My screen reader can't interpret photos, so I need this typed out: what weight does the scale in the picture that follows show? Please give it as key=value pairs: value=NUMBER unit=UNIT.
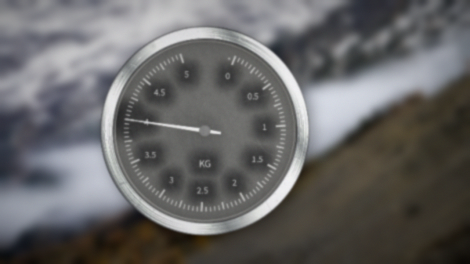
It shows value=4 unit=kg
